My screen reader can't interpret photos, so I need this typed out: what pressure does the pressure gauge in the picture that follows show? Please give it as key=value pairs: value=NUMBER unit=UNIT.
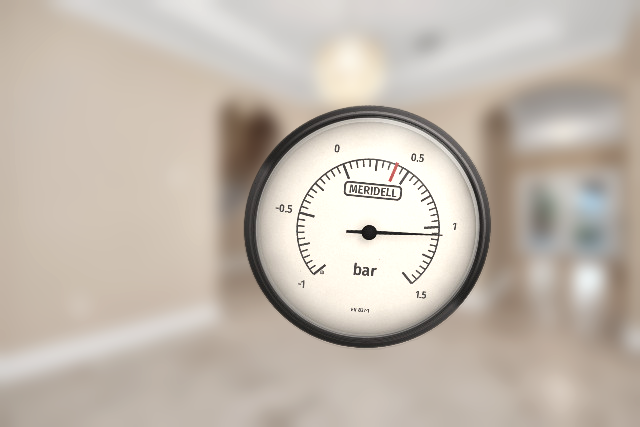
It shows value=1.05 unit=bar
